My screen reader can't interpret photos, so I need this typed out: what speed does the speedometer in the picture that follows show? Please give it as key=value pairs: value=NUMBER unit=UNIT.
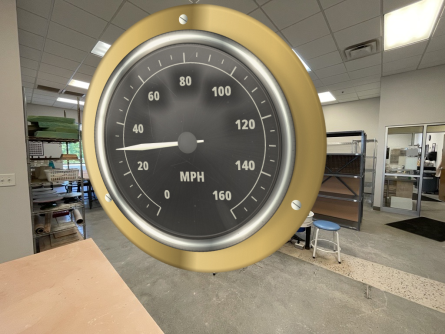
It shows value=30 unit=mph
